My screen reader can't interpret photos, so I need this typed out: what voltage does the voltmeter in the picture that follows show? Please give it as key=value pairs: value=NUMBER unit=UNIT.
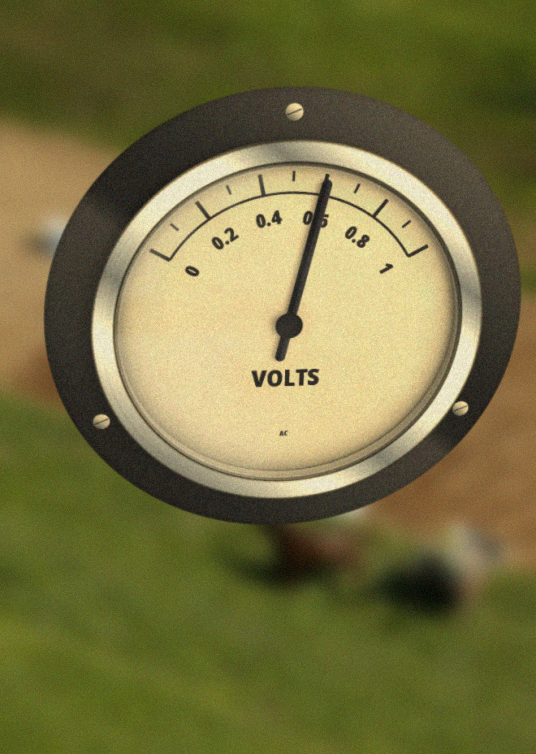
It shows value=0.6 unit=V
